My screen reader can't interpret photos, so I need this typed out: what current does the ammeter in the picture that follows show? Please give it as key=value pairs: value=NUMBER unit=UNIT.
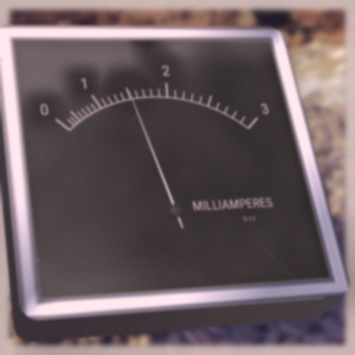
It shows value=1.5 unit=mA
